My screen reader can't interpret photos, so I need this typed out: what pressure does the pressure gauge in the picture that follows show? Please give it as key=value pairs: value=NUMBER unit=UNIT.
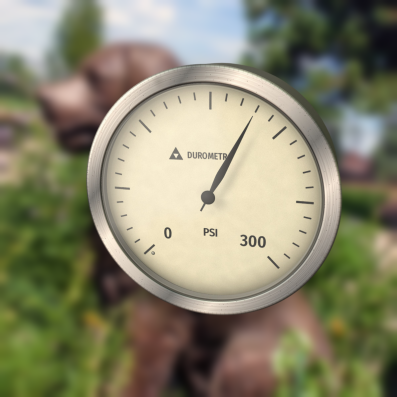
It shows value=180 unit=psi
